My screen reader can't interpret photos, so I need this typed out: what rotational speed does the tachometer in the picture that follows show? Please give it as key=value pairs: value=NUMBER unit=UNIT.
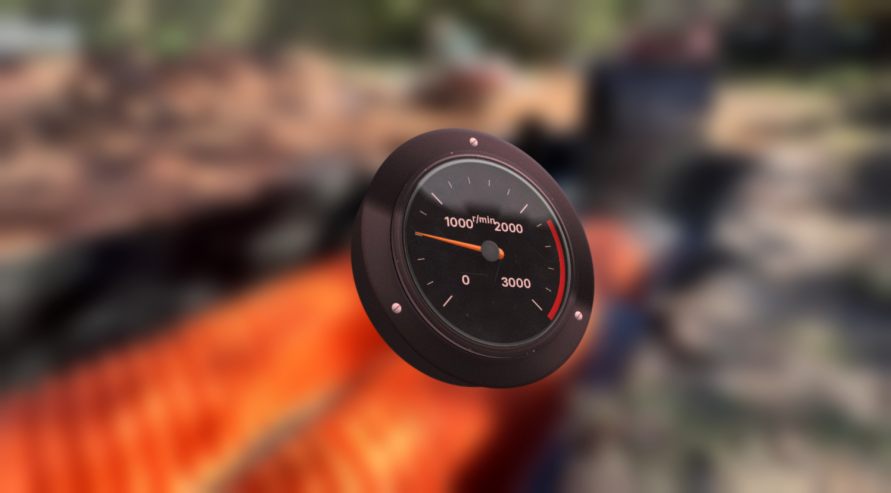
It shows value=600 unit=rpm
